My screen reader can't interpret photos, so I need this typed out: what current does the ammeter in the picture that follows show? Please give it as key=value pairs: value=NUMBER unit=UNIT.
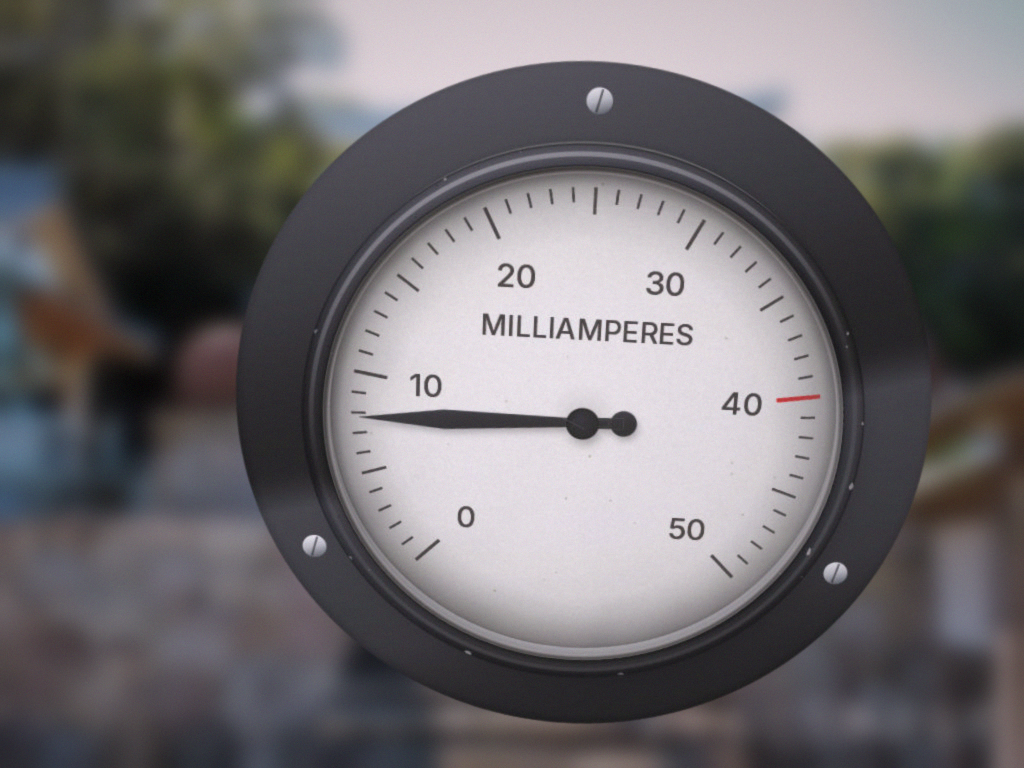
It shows value=8 unit=mA
